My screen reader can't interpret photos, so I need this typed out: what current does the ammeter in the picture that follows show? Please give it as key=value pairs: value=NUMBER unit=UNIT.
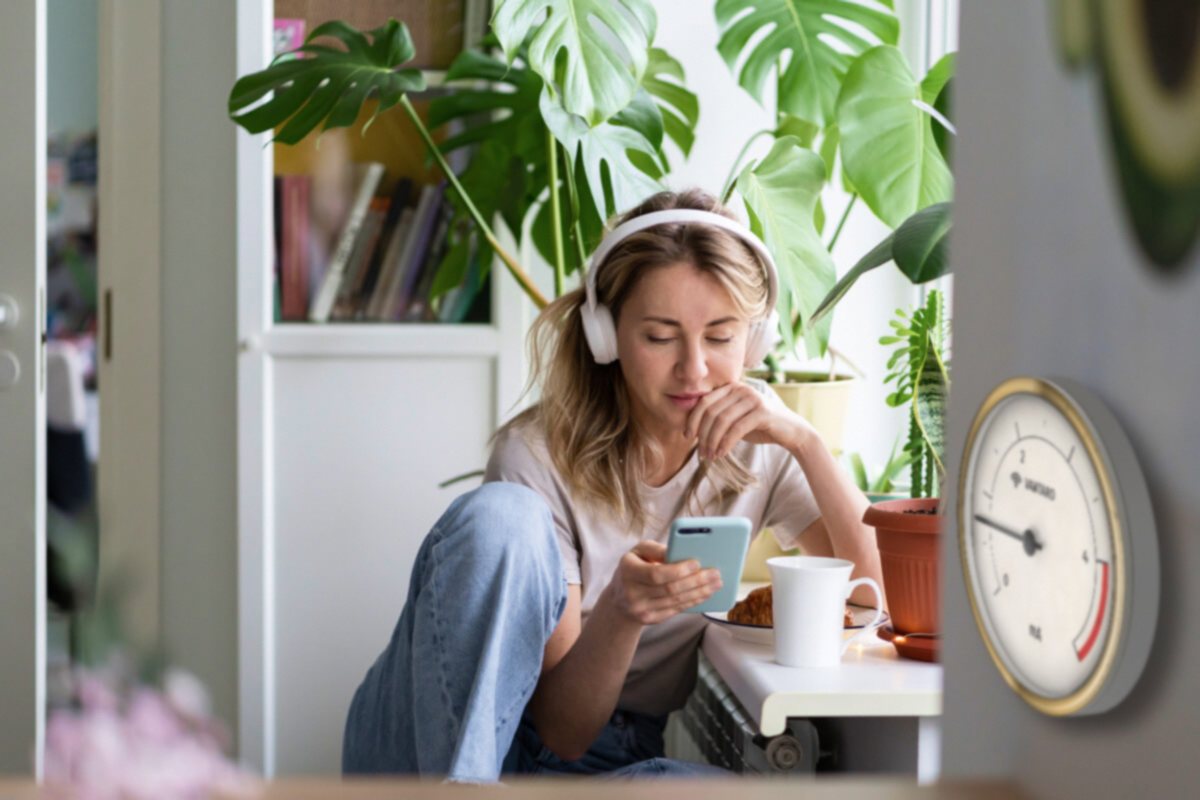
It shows value=0.75 unit=mA
